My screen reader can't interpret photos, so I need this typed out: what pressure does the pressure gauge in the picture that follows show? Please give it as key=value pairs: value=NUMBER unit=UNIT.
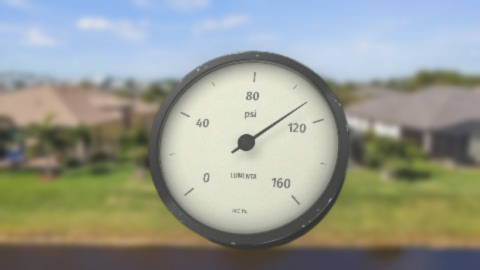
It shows value=110 unit=psi
